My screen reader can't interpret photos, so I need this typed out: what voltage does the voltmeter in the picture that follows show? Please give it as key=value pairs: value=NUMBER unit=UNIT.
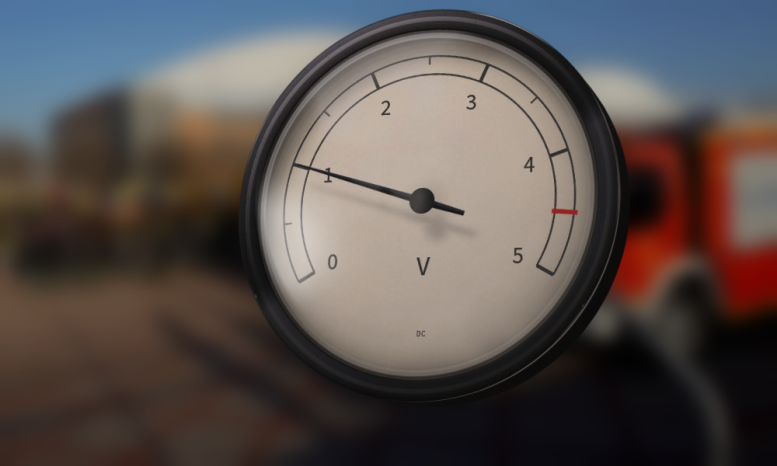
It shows value=1 unit=V
